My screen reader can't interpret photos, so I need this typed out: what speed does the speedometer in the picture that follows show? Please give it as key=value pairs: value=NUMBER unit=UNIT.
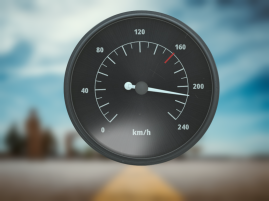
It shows value=210 unit=km/h
